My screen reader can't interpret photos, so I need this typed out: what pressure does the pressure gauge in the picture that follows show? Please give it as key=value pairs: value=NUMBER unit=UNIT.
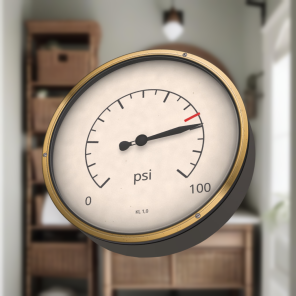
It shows value=80 unit=psi
